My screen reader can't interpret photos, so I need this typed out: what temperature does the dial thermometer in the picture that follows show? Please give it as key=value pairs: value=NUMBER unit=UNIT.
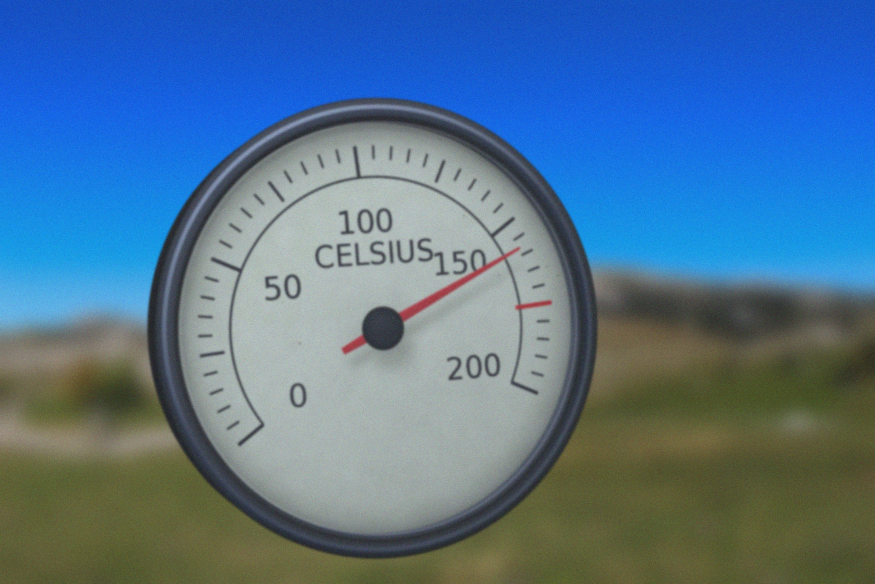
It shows value=157.5 unit=°C
